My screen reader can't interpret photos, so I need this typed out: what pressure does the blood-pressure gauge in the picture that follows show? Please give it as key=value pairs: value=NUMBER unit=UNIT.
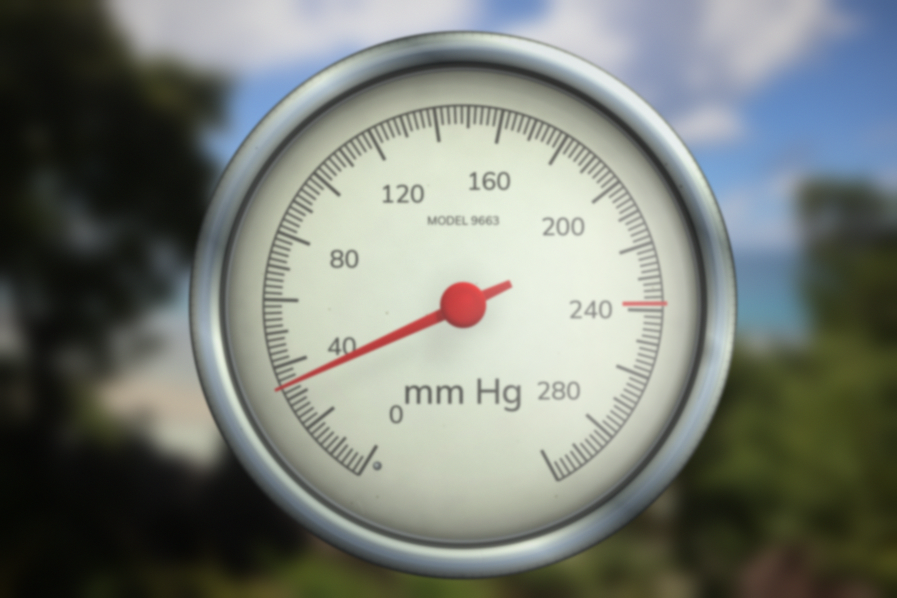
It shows value=34 unit=mmHg
